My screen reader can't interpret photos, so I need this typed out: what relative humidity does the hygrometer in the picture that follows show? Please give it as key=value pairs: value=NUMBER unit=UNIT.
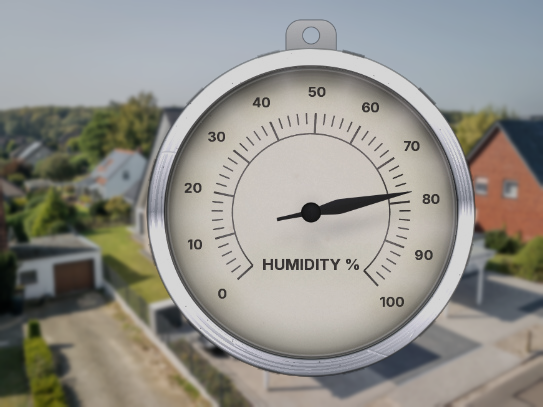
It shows value=78 unit=%
